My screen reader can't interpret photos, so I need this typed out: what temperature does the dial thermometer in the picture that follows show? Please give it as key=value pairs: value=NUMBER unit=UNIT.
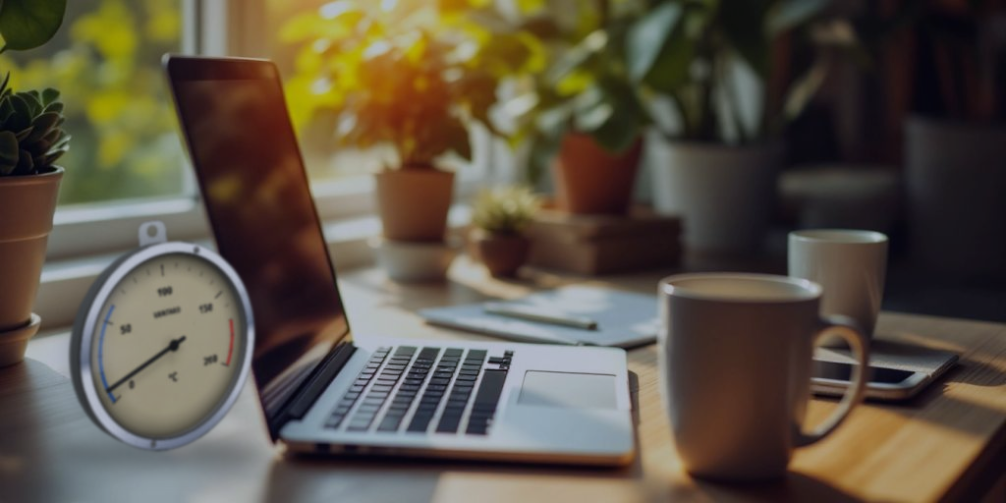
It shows value=10 unit=°C
